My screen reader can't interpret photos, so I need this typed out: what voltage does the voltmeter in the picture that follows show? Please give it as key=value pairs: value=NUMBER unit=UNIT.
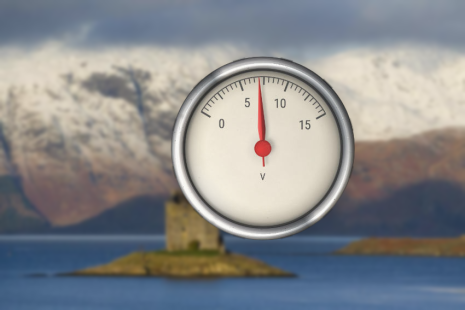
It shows value=7 unit=V
